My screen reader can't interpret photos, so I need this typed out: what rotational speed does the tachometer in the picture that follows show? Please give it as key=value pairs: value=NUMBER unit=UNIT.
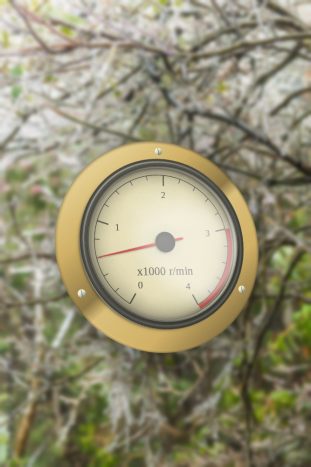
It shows value=600 unit=rpm
